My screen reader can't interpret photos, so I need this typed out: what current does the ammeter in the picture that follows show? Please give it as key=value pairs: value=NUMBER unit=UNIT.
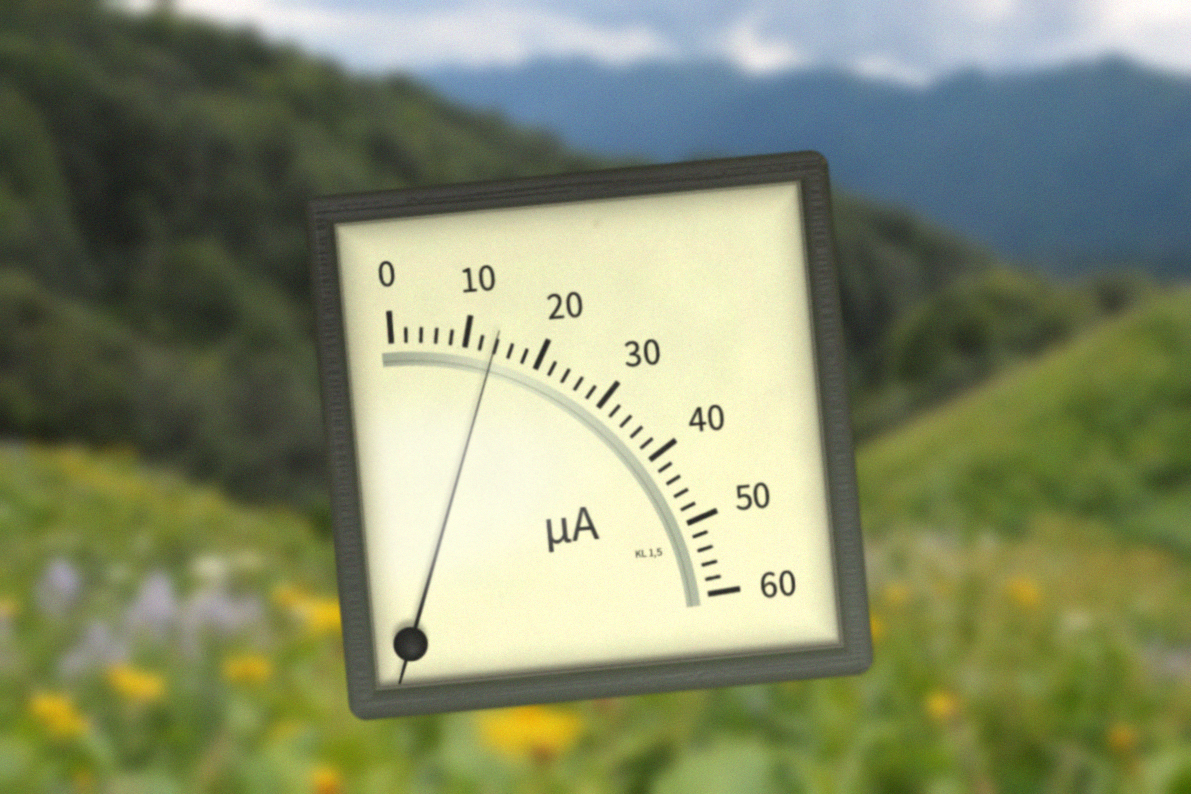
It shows value=14 unit=µA
